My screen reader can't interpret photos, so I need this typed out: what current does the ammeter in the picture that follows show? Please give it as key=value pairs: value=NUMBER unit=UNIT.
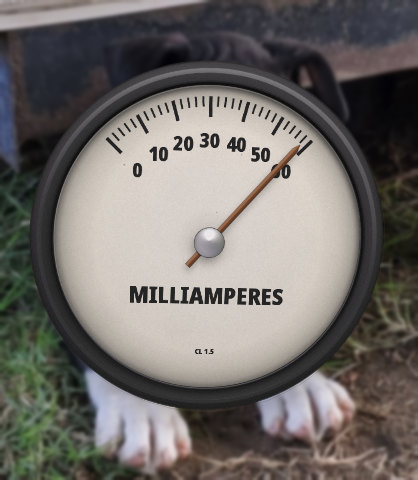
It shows value=58 unit=mA
